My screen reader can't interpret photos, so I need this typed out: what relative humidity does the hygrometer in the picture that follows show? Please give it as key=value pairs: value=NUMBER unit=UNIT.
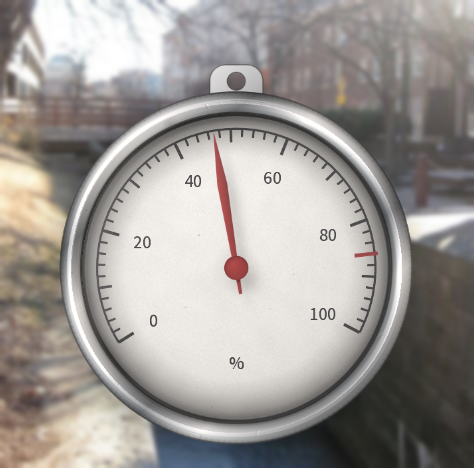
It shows value=47 unit=%
